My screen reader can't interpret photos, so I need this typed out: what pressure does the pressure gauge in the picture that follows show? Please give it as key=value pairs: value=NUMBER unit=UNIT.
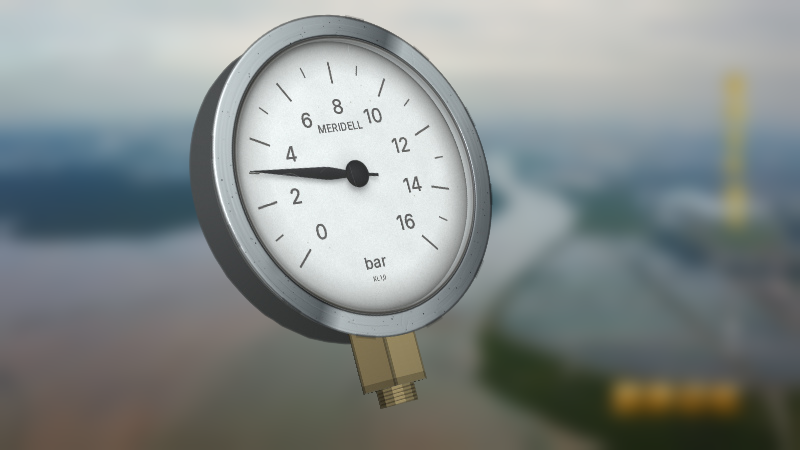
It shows value=3 unit=bar
